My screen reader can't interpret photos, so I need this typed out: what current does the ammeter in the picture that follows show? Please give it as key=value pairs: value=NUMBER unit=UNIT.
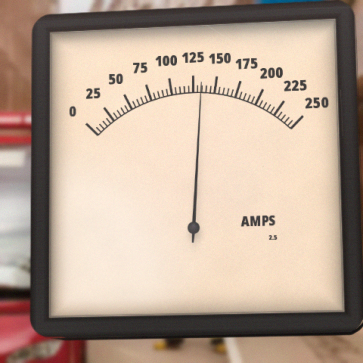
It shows value=135 unit=A
